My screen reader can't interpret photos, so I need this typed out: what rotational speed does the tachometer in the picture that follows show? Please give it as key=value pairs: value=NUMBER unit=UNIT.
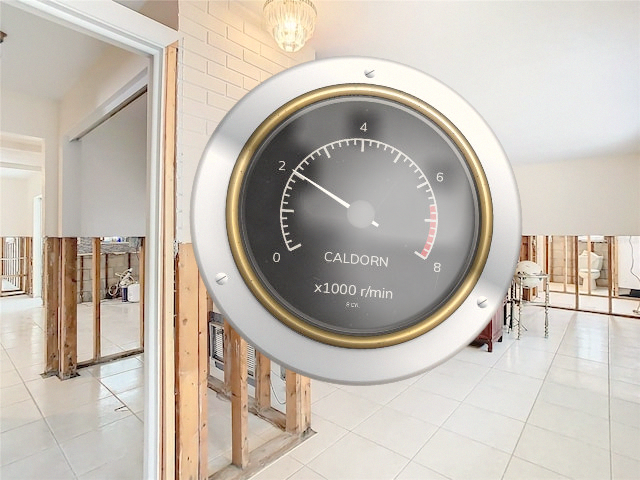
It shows value=2000 unit=rpm
